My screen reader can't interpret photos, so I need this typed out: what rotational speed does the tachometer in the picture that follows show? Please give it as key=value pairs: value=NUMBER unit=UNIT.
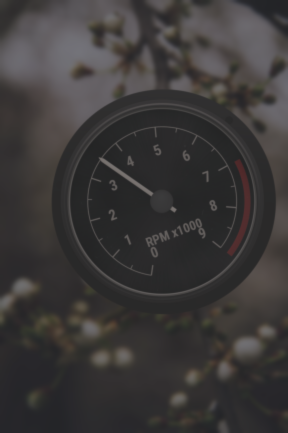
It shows value=3500 unit=rpm
